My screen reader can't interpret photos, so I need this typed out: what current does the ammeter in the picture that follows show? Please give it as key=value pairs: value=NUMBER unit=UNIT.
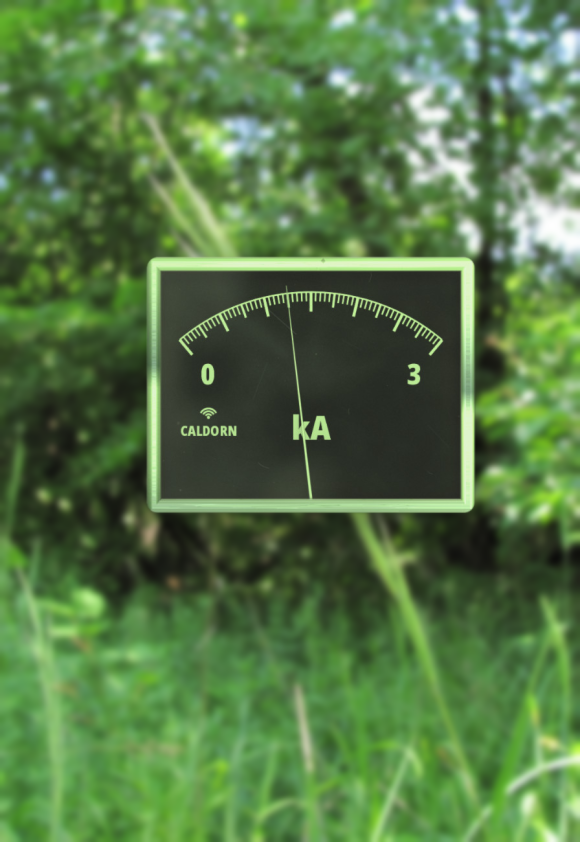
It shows value=1.25 unit=kA
